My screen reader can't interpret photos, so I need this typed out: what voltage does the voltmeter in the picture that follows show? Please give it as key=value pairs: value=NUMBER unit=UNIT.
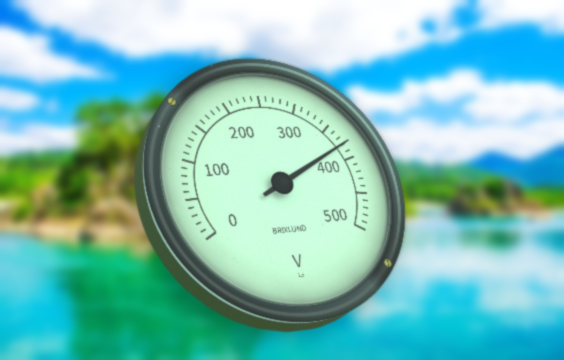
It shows value=380 unit=V
